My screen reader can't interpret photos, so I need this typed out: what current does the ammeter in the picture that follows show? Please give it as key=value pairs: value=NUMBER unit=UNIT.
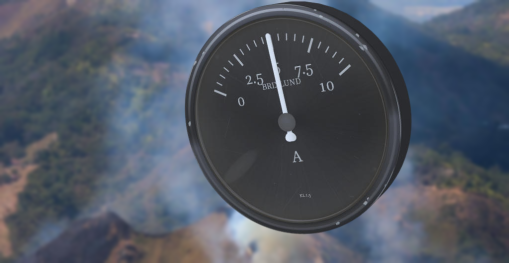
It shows value=5 unit=A
